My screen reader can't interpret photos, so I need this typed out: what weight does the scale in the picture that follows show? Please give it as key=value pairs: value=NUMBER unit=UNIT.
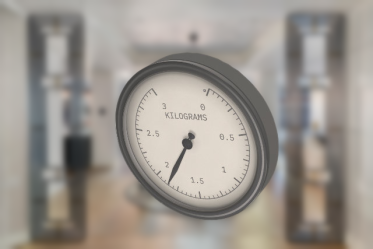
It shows value=1.85 unit=kg
